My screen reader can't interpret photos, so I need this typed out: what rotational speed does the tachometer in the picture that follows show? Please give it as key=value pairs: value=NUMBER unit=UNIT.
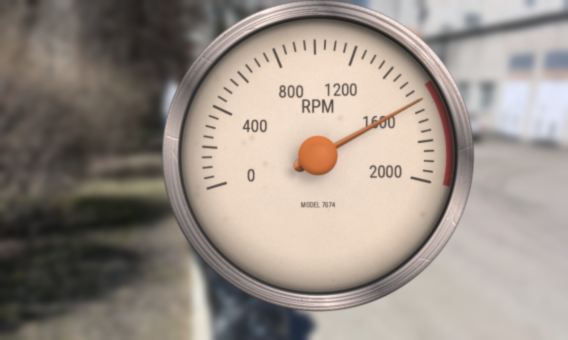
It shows value=1600 unit=rpm
